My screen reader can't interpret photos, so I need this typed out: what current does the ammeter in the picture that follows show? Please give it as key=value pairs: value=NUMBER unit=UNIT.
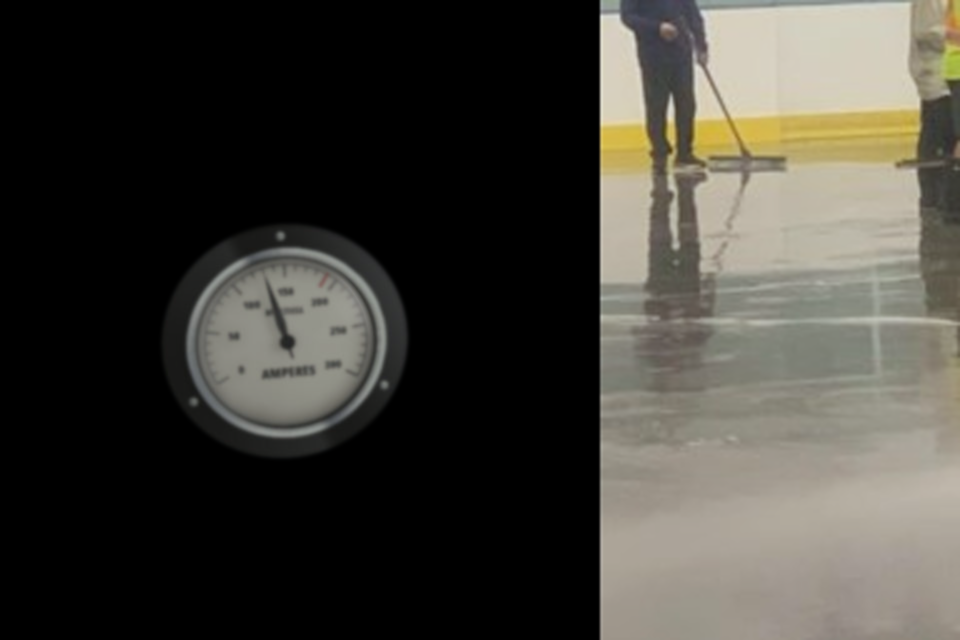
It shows value=130 unit=A
